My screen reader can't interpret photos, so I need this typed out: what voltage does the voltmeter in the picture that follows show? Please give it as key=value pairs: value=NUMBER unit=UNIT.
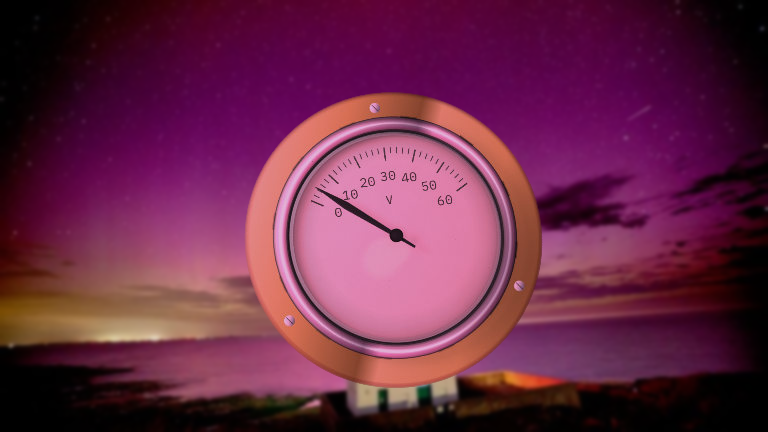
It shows value=4 unit=V
